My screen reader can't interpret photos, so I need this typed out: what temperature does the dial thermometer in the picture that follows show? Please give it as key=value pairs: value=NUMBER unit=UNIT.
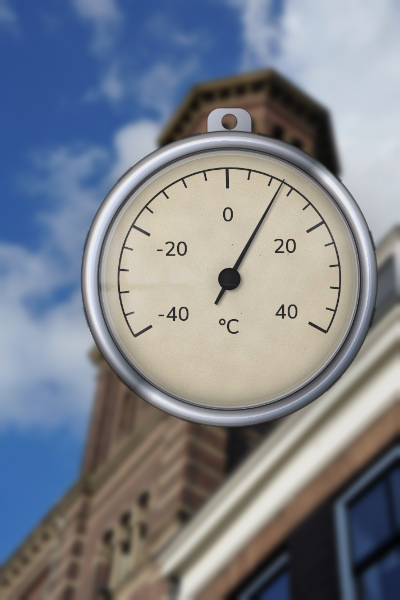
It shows value=10 unit=°C
